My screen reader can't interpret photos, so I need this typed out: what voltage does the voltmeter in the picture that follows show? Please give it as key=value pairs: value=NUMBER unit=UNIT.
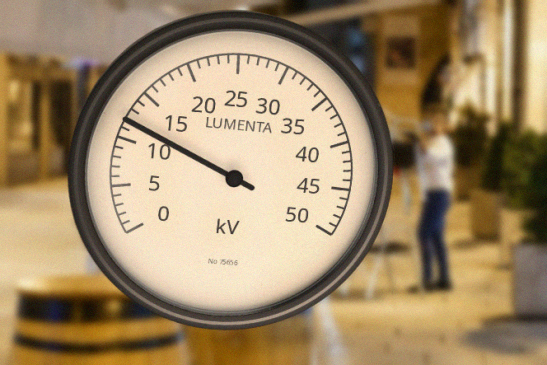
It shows value=12 unit=kV
